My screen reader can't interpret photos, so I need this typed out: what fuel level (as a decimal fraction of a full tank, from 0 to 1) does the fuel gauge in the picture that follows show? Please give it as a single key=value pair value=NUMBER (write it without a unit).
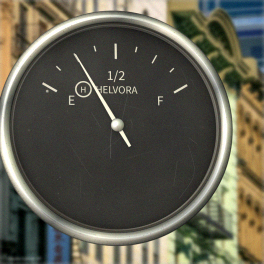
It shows value=0.25
